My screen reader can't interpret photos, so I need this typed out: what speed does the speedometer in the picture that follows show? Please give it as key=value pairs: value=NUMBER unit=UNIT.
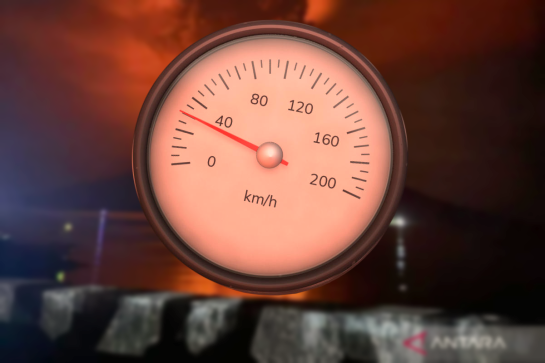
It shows value=30 unit=km/h
